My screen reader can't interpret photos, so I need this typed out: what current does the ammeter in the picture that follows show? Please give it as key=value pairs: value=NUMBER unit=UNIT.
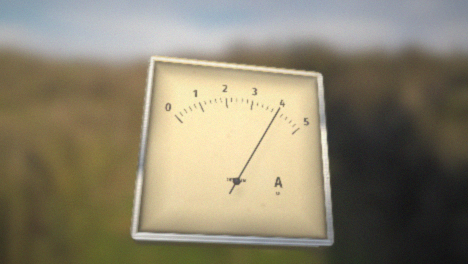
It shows value=4 unit=A
